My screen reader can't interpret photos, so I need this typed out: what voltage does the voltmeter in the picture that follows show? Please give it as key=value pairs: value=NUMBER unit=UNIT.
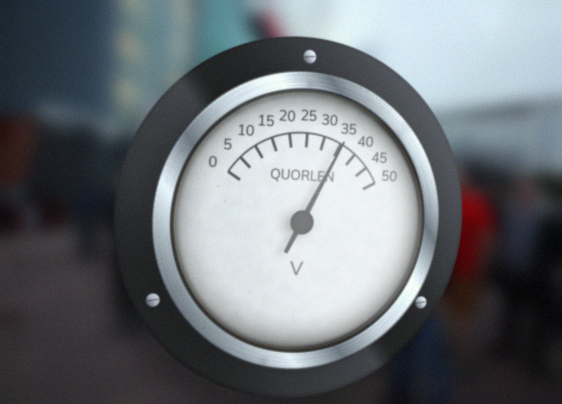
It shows value=35 unit=V
